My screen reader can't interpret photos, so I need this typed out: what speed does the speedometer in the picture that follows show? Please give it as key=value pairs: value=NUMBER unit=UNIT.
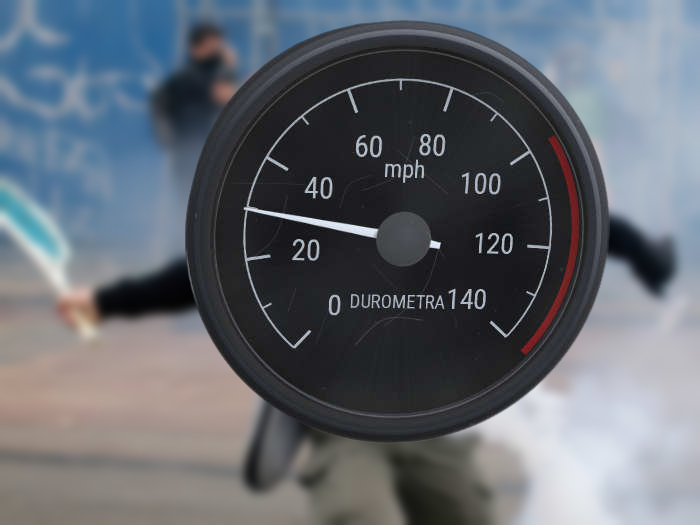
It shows value=30 unit=mph
